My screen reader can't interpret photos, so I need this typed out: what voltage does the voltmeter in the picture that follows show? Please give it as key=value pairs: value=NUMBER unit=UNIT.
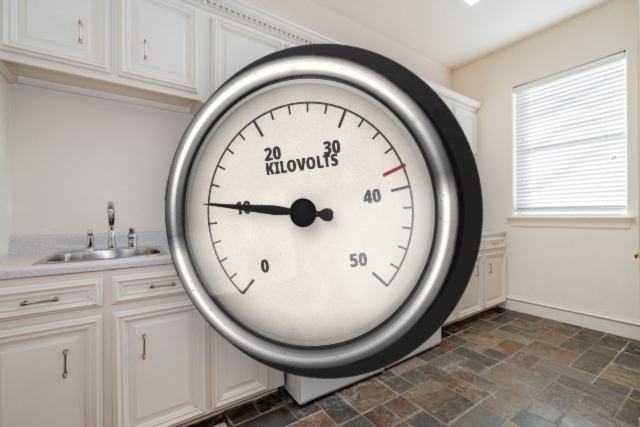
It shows value=10 unit=kV
